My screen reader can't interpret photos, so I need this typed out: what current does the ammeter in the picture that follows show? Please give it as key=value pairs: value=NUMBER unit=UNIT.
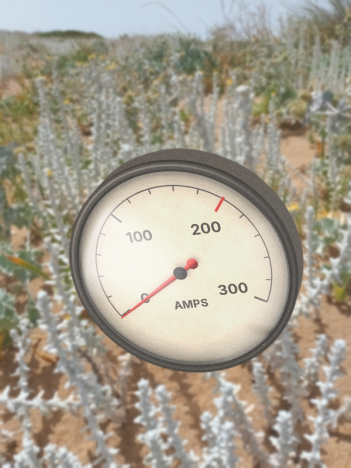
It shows value=0 unit=A
